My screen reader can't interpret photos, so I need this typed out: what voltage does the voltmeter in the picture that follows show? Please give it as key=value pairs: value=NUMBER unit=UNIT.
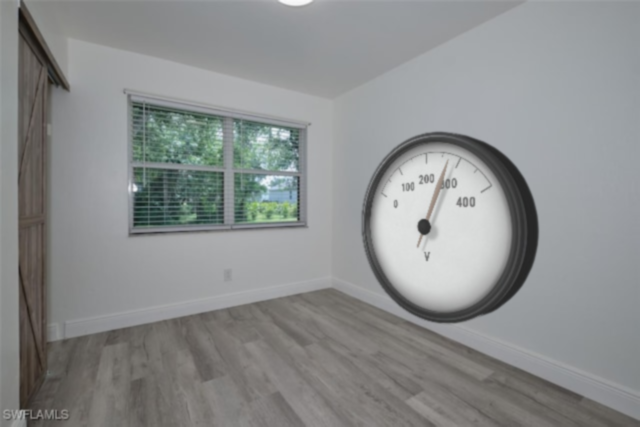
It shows value=275 unit=V
